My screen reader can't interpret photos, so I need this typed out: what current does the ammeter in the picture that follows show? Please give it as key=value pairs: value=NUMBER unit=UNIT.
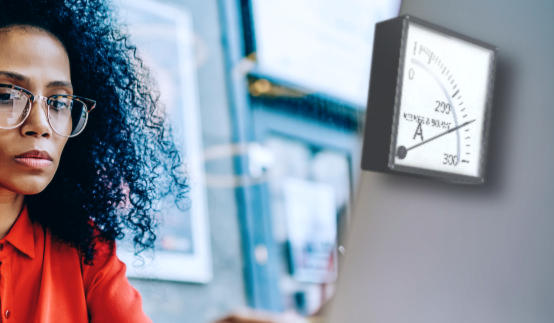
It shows value=250 unit=A
